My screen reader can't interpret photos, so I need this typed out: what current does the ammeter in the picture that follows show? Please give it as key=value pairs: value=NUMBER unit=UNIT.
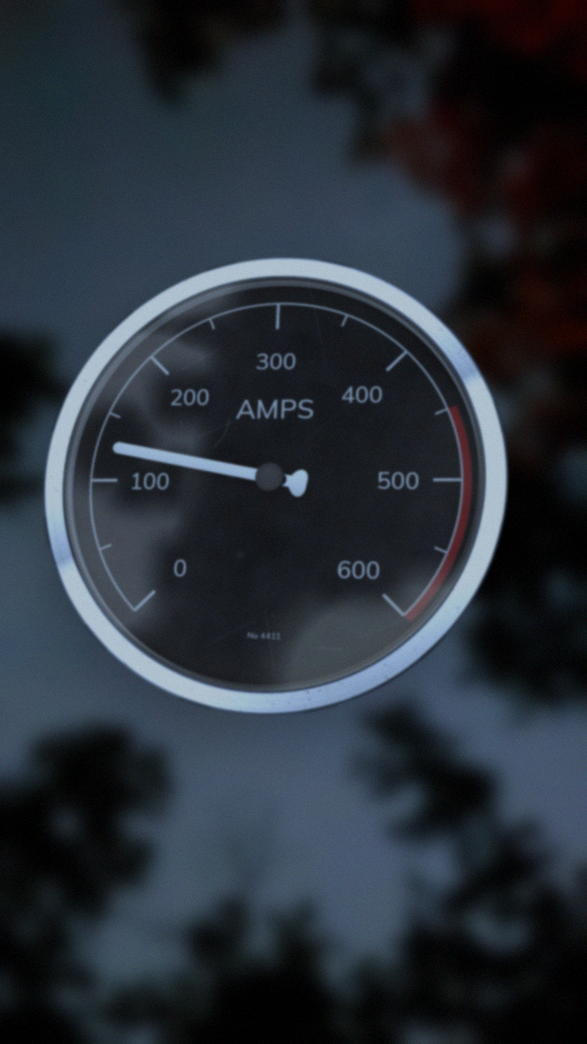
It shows value=125 unit=A
